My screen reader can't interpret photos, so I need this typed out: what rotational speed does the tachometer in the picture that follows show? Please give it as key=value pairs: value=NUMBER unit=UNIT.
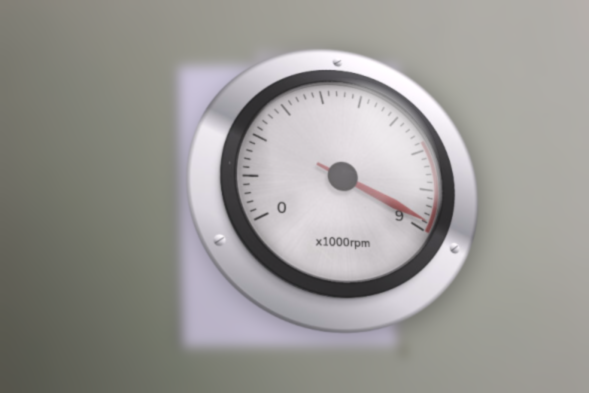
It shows value=8800 unit=rpm
